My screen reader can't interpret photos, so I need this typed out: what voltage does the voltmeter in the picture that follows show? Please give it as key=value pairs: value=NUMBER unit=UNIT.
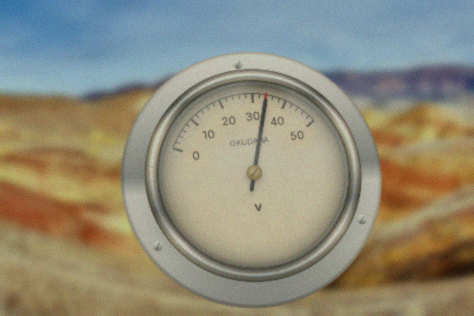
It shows value=34 unit=V
